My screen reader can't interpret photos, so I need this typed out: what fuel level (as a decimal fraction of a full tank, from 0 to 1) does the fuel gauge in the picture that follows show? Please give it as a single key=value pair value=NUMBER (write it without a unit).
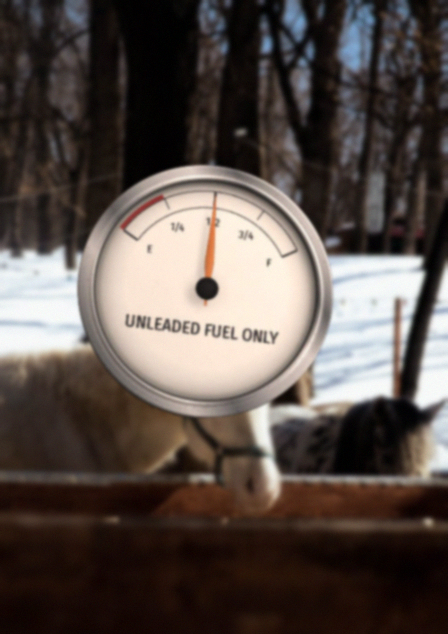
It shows value=0.5
